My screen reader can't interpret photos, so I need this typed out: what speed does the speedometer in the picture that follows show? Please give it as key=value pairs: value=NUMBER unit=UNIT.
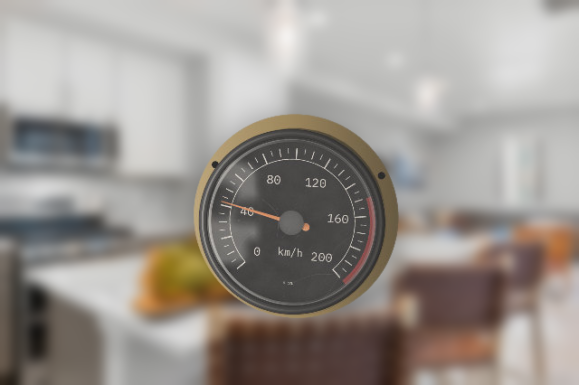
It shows value=42.5 unit=km/h
